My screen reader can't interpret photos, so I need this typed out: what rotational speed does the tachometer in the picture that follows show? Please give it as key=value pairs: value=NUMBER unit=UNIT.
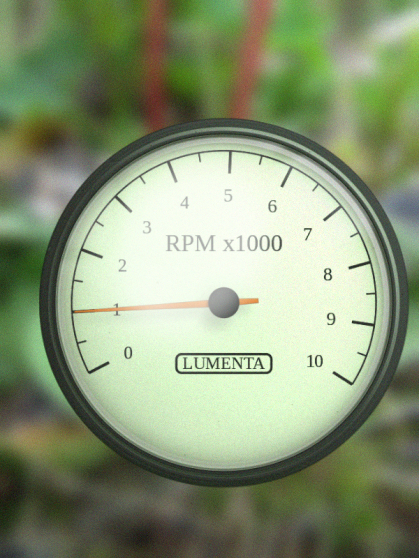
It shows value=1000 unit=rpm
